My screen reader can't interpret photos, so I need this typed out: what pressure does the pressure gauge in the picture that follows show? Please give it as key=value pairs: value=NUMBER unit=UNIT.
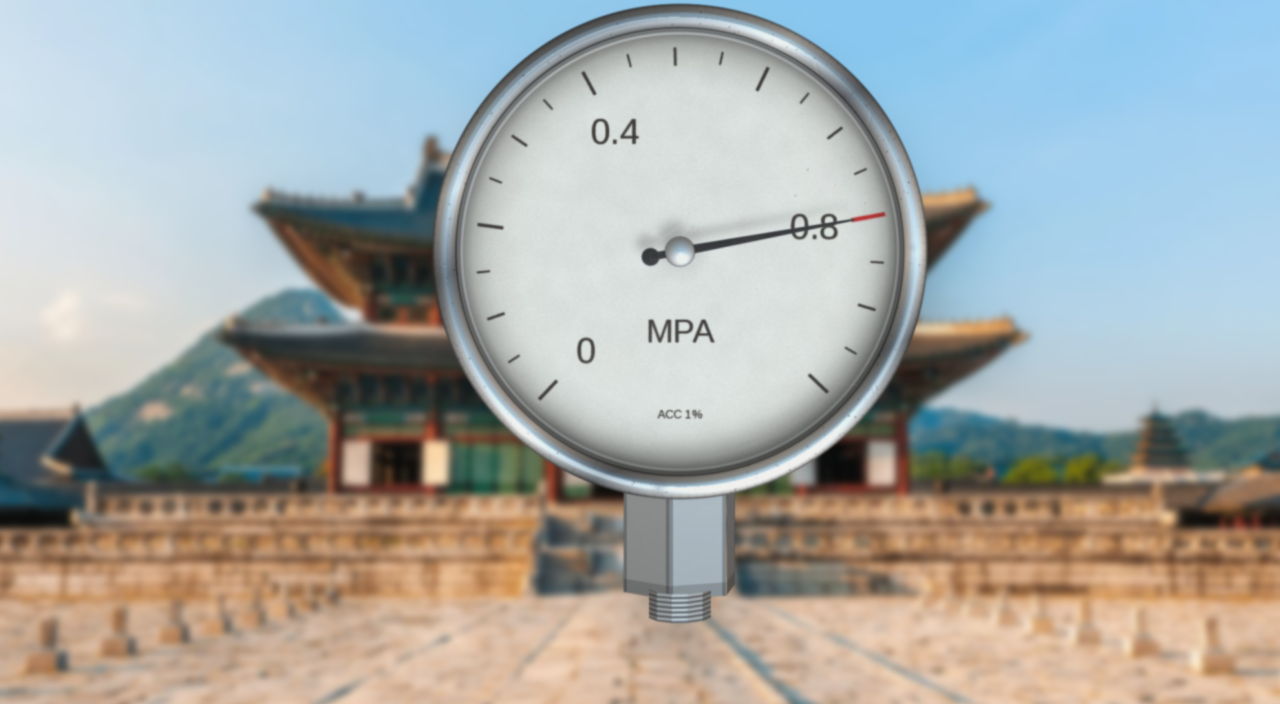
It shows value=0.8 unit=MPa
